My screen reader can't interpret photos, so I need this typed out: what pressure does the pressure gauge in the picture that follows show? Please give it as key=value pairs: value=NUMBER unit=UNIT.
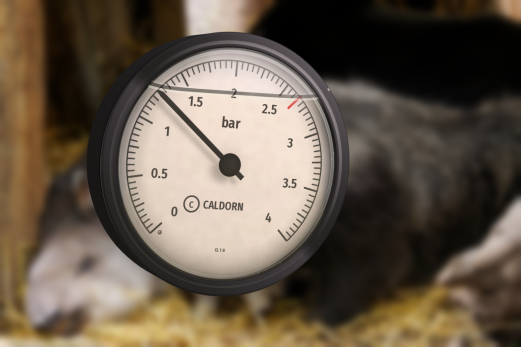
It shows value=1.25 unit=bar
